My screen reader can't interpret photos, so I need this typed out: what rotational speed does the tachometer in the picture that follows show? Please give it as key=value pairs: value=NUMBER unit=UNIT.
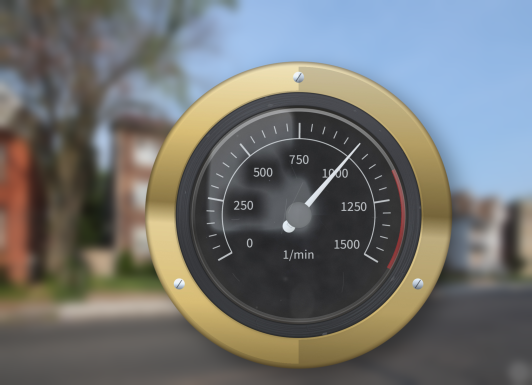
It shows value=1000 unit=rpm
